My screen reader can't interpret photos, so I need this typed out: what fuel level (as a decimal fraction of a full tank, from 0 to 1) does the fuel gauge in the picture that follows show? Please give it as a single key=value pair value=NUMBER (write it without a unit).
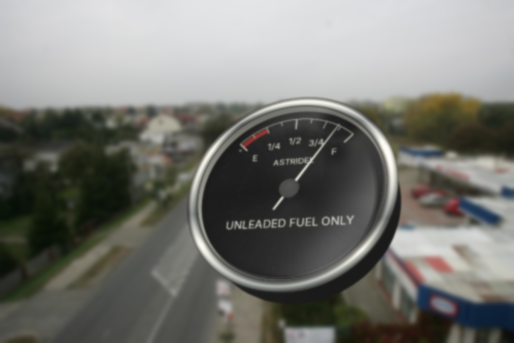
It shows value=0.875
